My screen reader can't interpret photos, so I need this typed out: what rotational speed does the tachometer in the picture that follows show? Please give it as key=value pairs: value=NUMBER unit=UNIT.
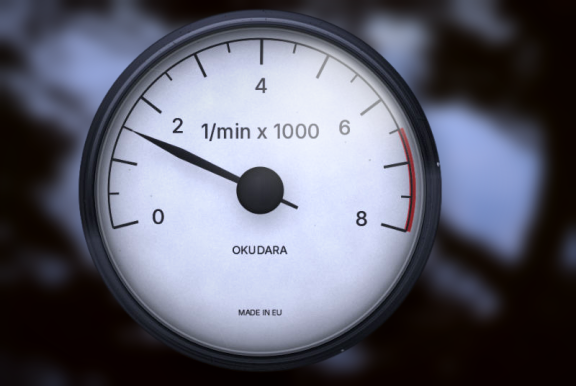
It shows value=1500 unit=rpm
